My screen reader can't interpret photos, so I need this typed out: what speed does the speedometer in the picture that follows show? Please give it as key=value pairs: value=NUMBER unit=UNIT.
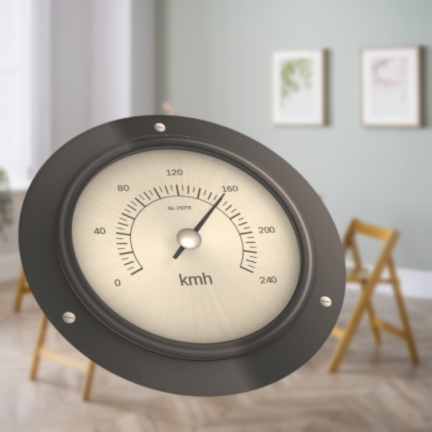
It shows value=160 unit=km/h
